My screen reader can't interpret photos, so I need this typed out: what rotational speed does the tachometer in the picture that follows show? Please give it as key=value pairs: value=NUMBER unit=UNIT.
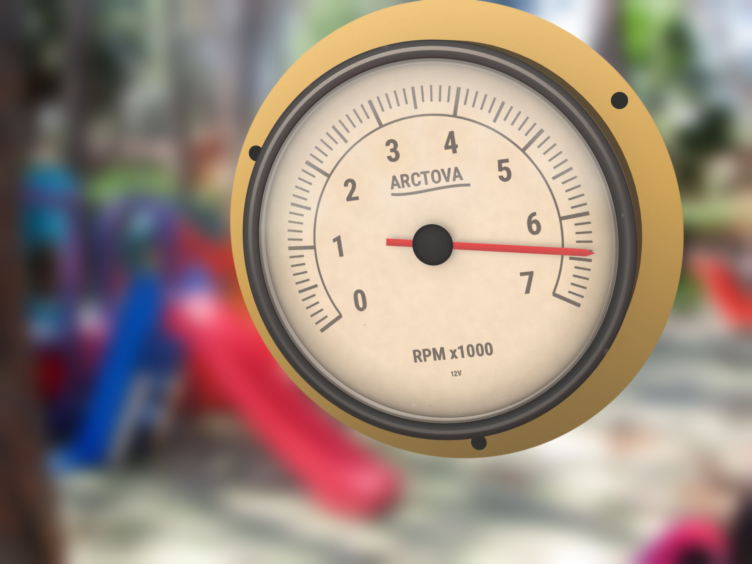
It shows value=6400 unit=rpm
